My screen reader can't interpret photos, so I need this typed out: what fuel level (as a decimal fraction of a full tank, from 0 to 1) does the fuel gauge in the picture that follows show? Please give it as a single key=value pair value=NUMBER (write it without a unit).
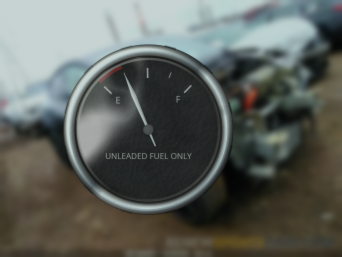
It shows value=0.25
